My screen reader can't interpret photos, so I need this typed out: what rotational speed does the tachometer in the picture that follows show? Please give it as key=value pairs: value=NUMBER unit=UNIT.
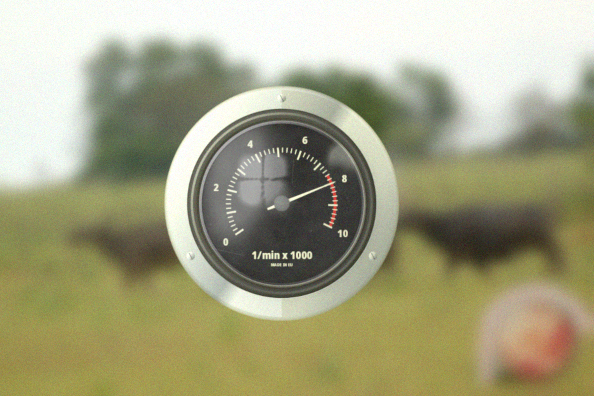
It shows value=8000 unit=rpm
